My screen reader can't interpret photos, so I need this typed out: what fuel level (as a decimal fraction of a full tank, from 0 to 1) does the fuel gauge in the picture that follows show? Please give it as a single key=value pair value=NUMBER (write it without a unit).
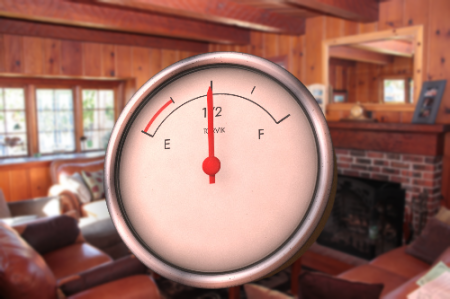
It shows value=0.5
